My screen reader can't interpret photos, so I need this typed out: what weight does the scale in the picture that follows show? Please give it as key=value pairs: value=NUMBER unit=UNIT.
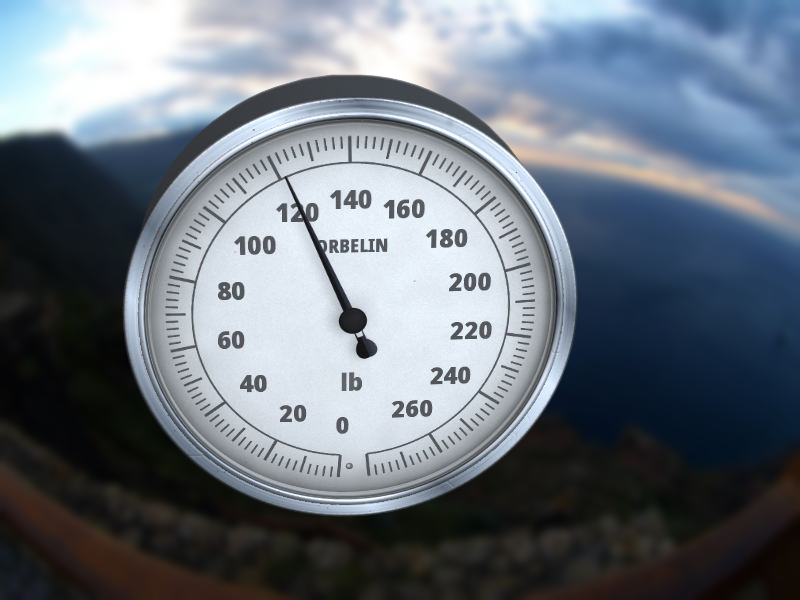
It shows value=122 unit=lb
